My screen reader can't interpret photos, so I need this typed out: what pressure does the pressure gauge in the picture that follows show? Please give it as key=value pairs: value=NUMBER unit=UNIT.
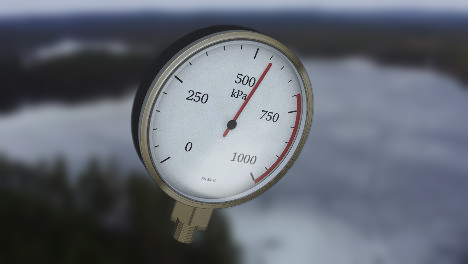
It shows value=550 unit=kPa
